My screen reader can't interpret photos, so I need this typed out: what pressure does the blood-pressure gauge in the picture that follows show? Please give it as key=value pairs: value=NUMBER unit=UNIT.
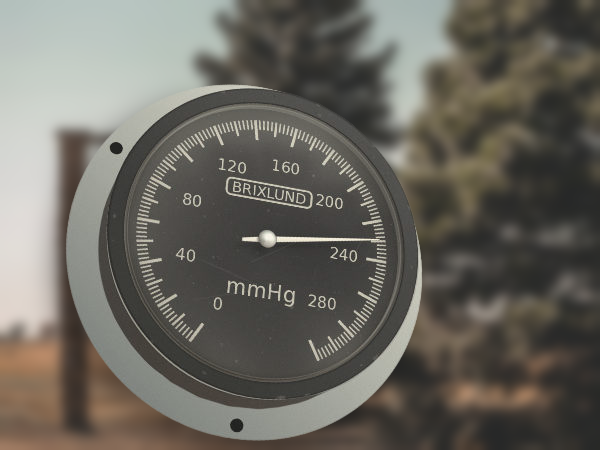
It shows value=230 unit=mmHg
